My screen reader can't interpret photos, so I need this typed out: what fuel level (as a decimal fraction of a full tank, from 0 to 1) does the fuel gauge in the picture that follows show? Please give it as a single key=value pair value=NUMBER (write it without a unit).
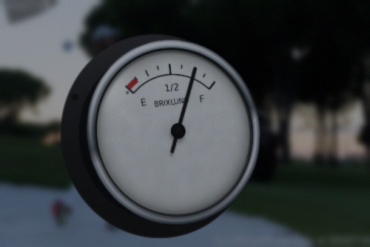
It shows value=0.75
